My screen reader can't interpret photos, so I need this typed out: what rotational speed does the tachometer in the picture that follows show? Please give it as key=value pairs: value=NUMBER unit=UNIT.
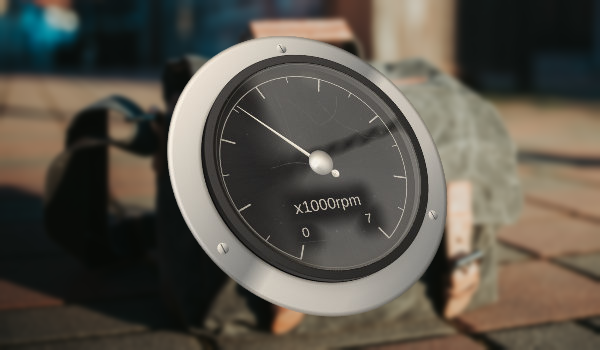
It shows value=2500 unit=rpm
